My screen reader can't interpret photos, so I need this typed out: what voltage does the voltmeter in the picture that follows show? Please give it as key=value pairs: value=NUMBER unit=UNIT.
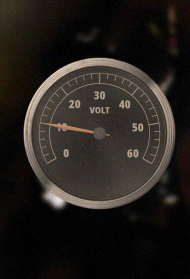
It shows value=10 unit=V
